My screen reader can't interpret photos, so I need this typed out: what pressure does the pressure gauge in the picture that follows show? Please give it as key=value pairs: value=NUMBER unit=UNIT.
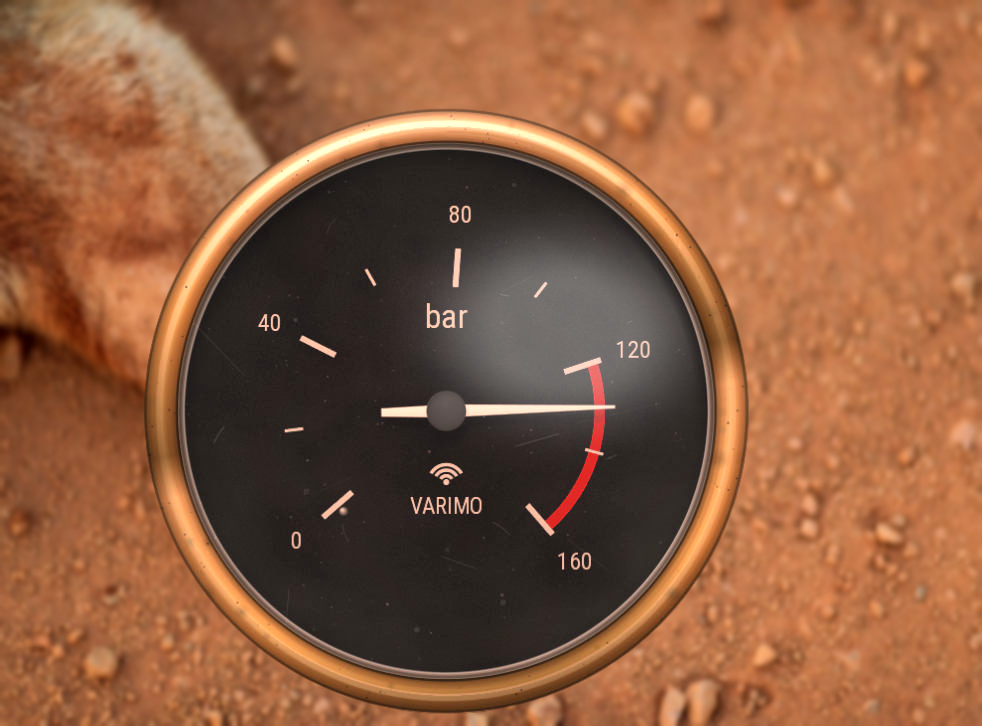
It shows value=130 unit=bar
